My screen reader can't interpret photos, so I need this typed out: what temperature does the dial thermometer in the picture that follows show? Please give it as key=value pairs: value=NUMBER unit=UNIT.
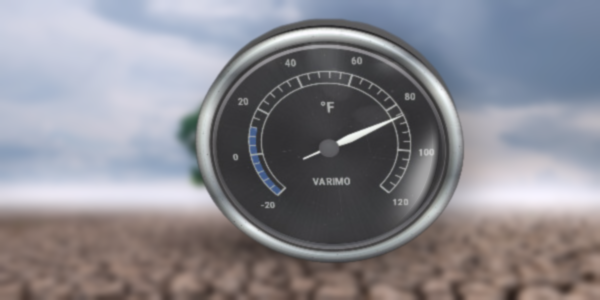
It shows value=84 unit=°F
